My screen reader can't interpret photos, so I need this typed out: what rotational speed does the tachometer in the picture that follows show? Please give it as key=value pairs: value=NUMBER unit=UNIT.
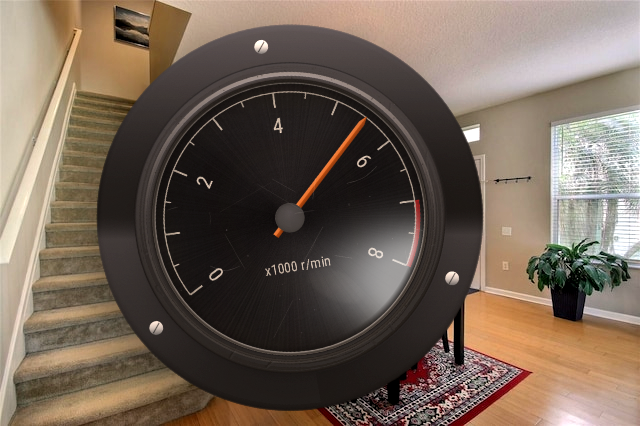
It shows value=5500 unit=rpm
